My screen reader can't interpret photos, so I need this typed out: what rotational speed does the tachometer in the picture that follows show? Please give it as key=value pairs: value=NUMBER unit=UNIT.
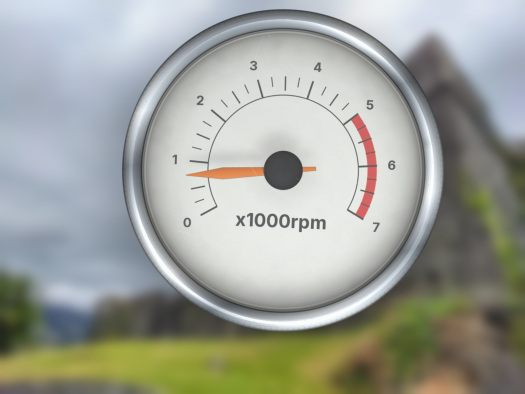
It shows value=750 unit=rpm
